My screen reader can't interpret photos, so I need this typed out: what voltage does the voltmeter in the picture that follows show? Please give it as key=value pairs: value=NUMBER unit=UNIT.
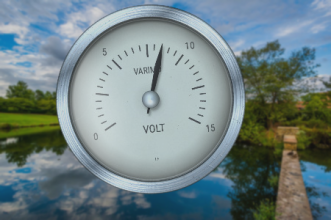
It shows value=8.5 unit=V
